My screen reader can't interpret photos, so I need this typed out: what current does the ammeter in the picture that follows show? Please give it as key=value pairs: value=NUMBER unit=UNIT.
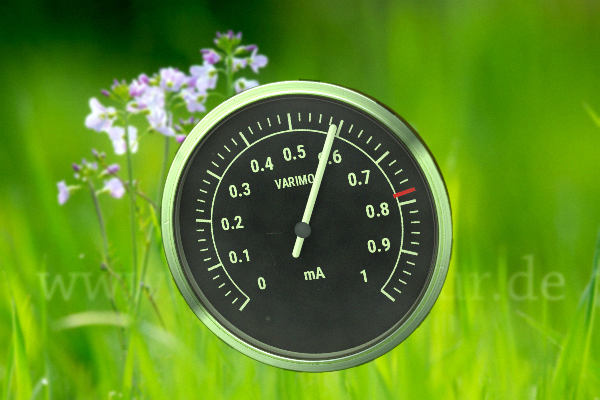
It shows value=0.59 unit=mA
